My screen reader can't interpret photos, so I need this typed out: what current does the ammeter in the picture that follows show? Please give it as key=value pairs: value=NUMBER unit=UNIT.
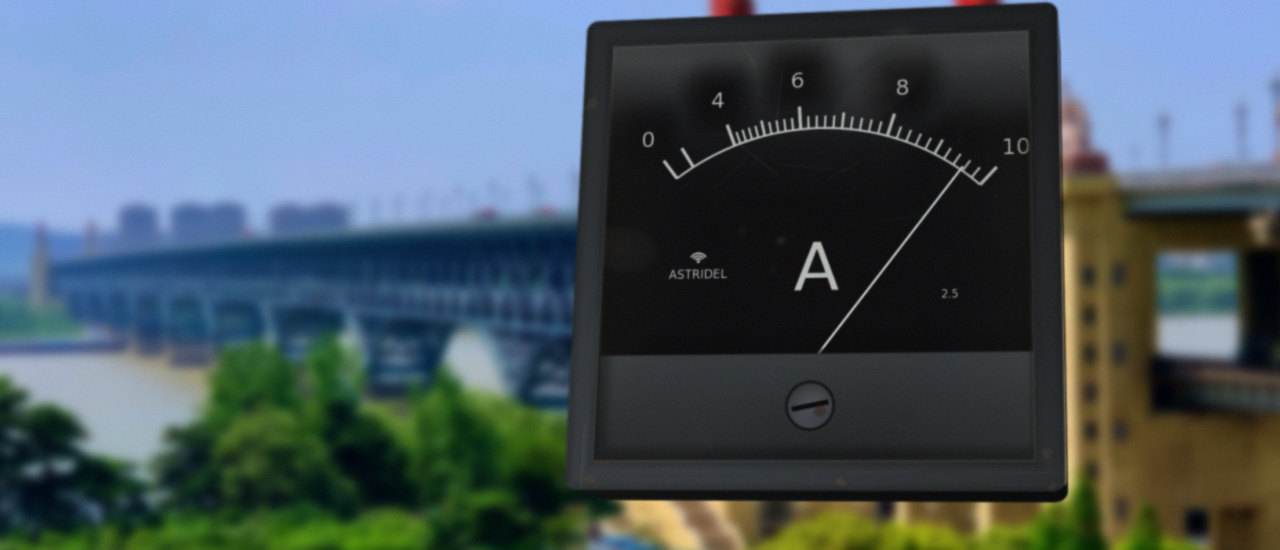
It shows value=9.6 unit=A
